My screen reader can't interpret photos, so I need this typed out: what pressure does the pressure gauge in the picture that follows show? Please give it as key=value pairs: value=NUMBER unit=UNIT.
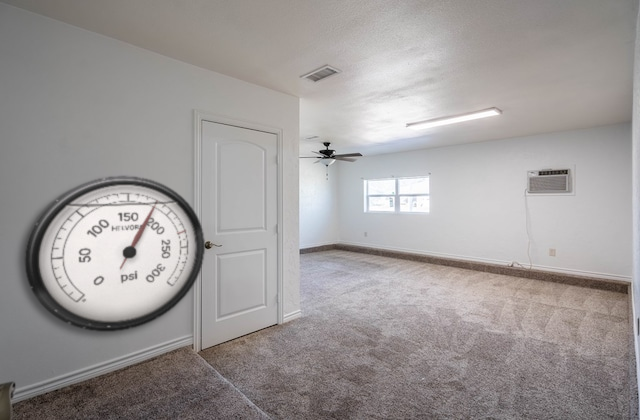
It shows value=180 unit=psi
